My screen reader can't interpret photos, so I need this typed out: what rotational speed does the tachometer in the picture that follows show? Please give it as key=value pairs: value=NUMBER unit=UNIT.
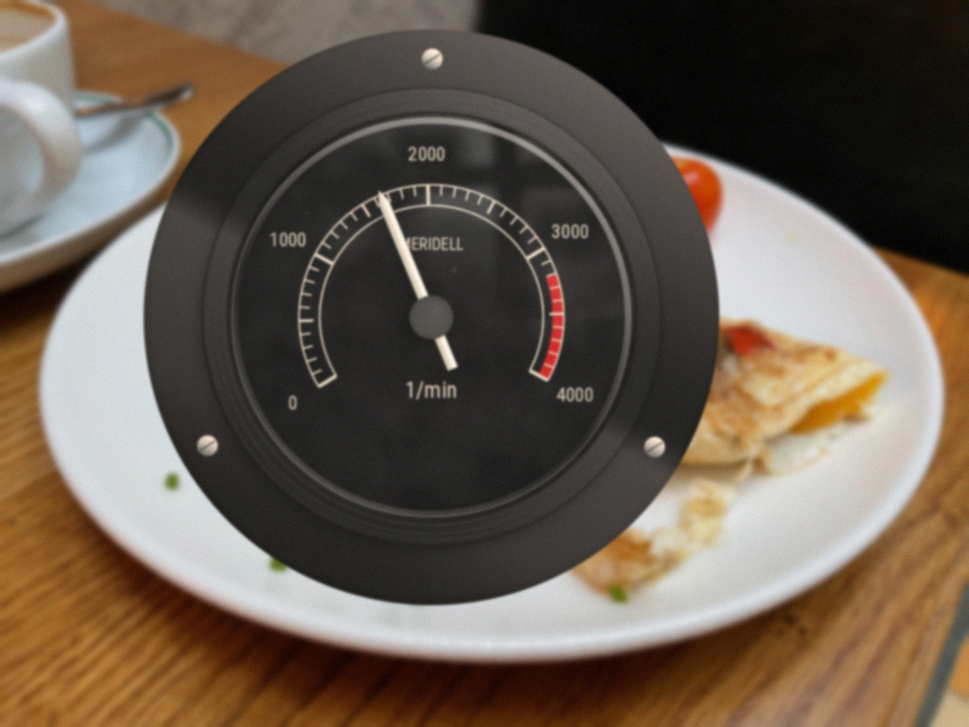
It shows value=1650 unit=rpm
